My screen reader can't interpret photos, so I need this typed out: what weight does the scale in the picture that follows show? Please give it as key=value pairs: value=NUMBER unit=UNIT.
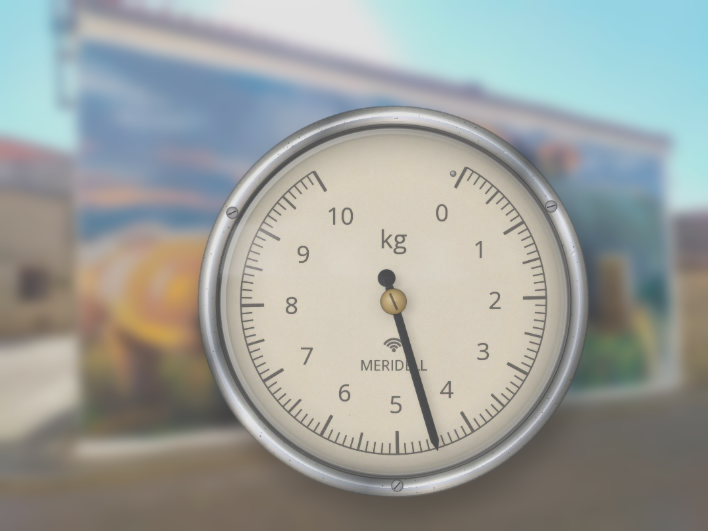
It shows value=4.5 unit=kg
